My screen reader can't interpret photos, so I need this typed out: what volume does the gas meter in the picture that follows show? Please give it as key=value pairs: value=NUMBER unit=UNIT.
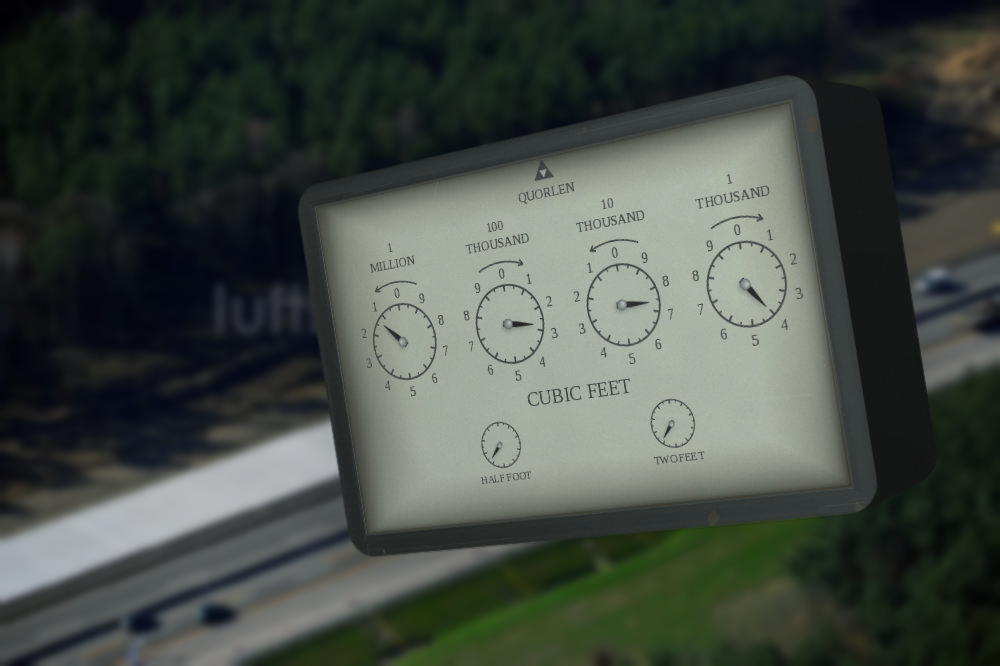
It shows value=127400 unit=ft³
